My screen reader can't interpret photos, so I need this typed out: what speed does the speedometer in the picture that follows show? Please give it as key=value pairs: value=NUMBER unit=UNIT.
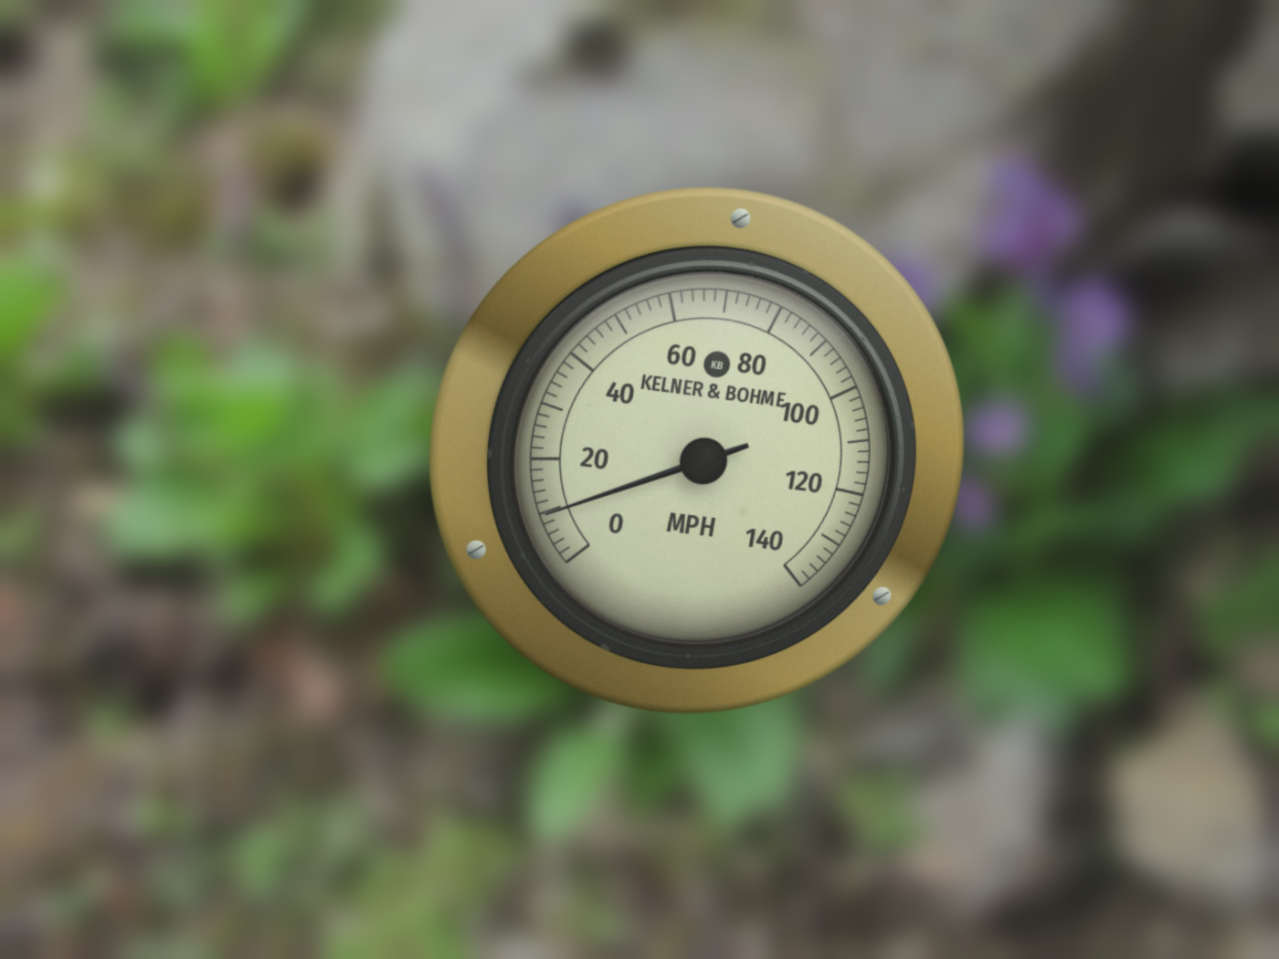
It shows value=10 unit=mph
